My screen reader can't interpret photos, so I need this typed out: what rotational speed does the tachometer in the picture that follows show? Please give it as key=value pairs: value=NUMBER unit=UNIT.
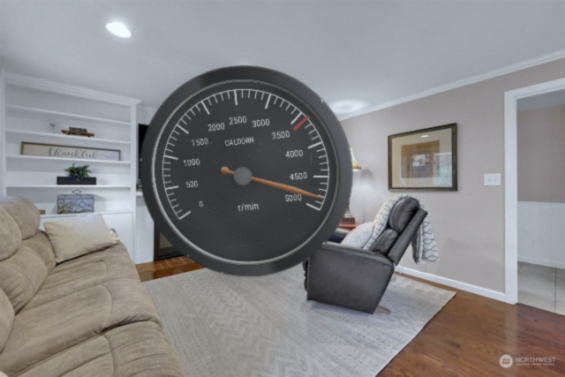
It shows value=4800 unit=rpm
